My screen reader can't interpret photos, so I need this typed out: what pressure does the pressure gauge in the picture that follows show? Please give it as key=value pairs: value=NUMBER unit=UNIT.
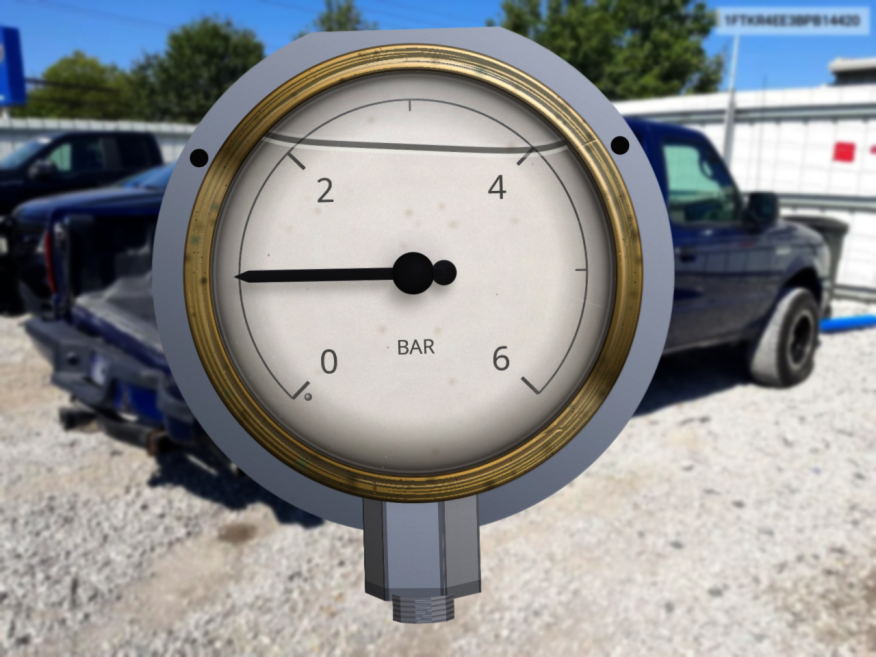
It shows value=1 unit=bar
